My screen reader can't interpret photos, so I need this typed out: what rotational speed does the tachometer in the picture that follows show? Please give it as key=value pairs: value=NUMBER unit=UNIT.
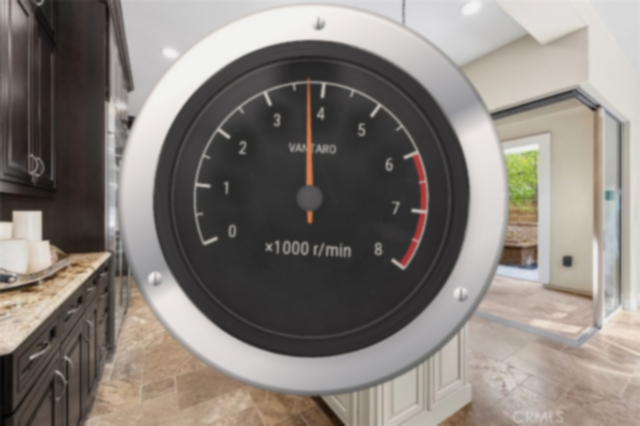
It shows value=3750 unit=rpm
